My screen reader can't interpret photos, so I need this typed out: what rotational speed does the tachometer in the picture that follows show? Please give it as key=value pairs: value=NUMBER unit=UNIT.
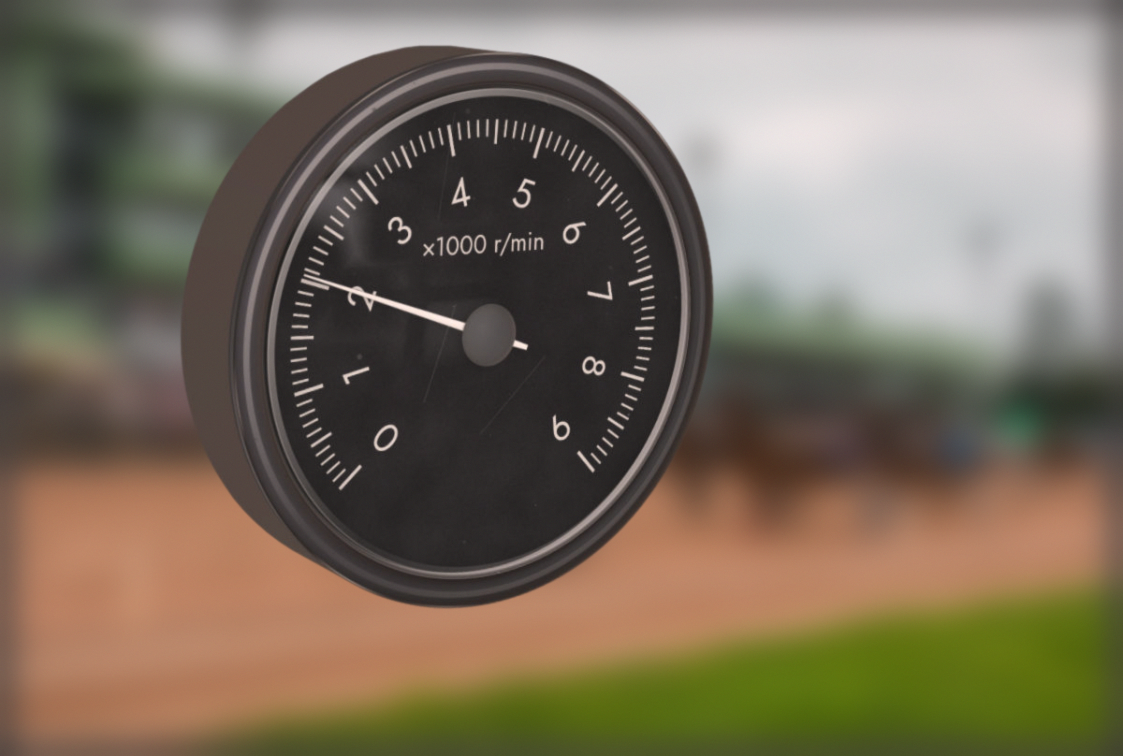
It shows value=2050 unit=rpm
